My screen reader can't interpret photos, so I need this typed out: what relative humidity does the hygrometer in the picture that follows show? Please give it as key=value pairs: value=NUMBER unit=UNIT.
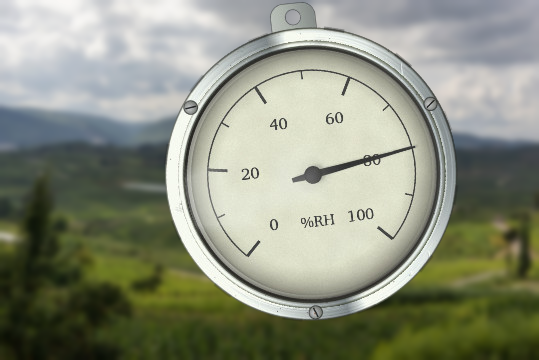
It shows value=80 unit=%
